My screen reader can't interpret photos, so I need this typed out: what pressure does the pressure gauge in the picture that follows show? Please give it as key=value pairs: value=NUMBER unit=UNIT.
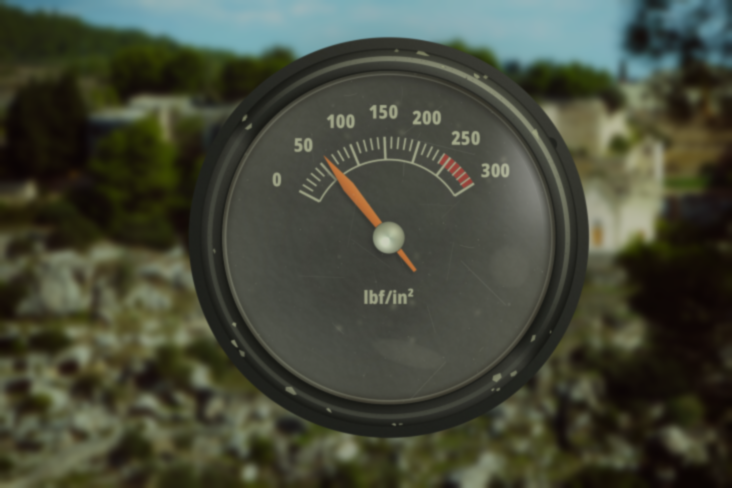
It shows value=60 unit=psi
